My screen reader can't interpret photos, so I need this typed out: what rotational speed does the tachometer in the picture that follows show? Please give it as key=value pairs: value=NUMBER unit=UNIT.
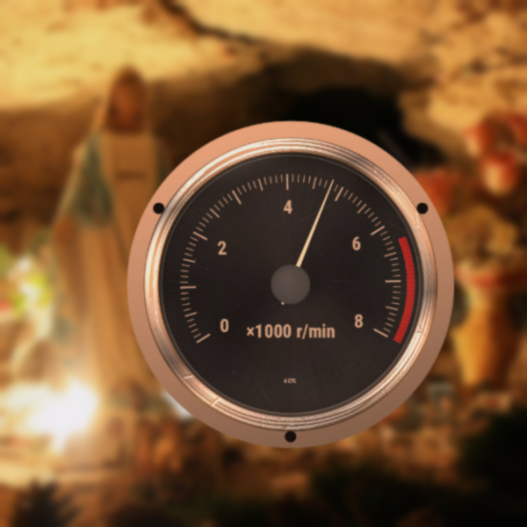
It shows value=4800 unit=rpm
